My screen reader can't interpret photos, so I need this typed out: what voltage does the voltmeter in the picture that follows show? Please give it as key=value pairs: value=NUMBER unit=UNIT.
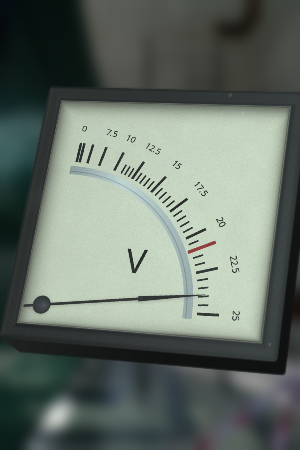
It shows value=24 unit=V
